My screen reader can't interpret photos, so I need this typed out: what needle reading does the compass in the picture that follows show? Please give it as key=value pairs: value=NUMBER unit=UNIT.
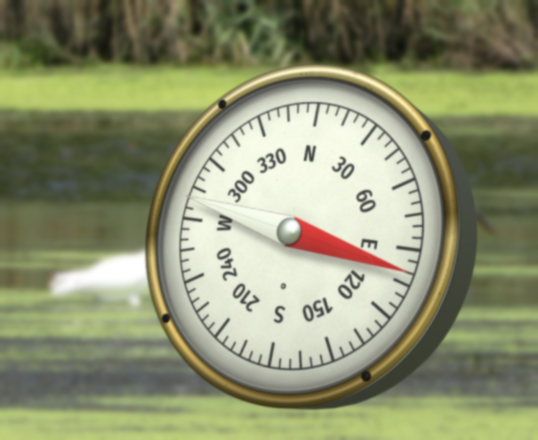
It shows value=100 unit=°
